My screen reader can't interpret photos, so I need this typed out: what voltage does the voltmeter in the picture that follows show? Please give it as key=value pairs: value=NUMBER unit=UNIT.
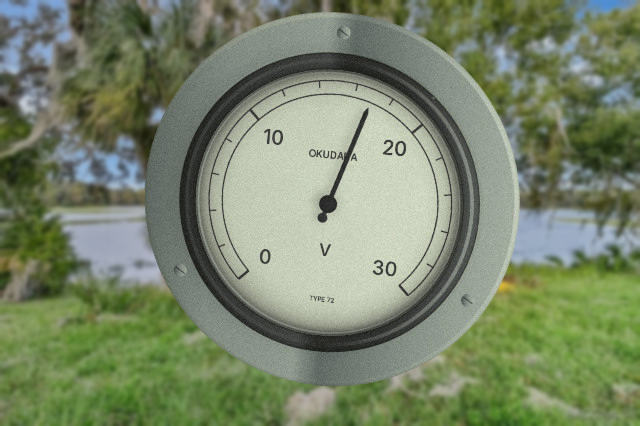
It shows value=17 unit=V
